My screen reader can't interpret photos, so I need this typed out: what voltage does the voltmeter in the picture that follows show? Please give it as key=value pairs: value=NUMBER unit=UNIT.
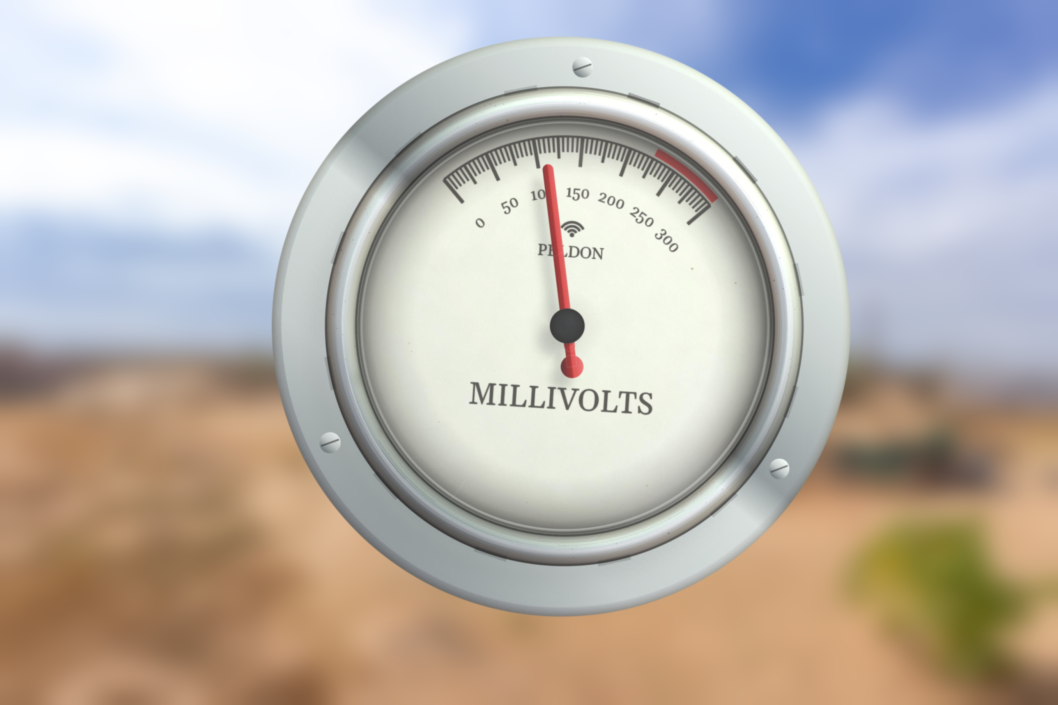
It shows value=110 unit=mV
